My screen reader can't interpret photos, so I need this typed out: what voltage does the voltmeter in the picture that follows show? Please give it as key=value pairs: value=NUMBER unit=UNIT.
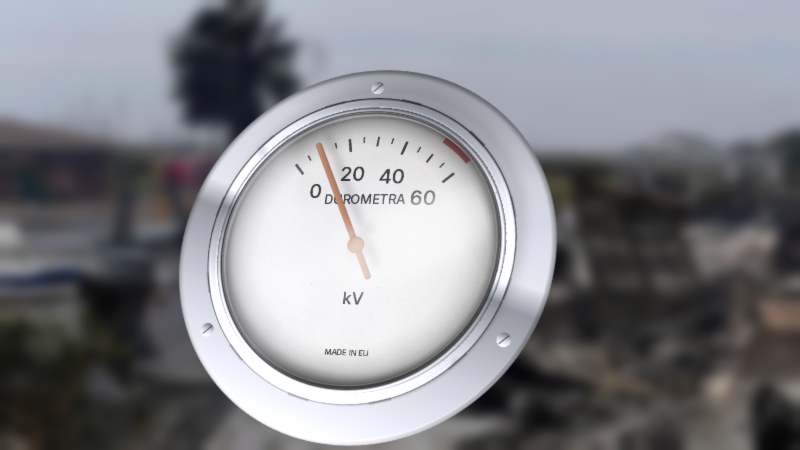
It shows value=10 unit=kV
